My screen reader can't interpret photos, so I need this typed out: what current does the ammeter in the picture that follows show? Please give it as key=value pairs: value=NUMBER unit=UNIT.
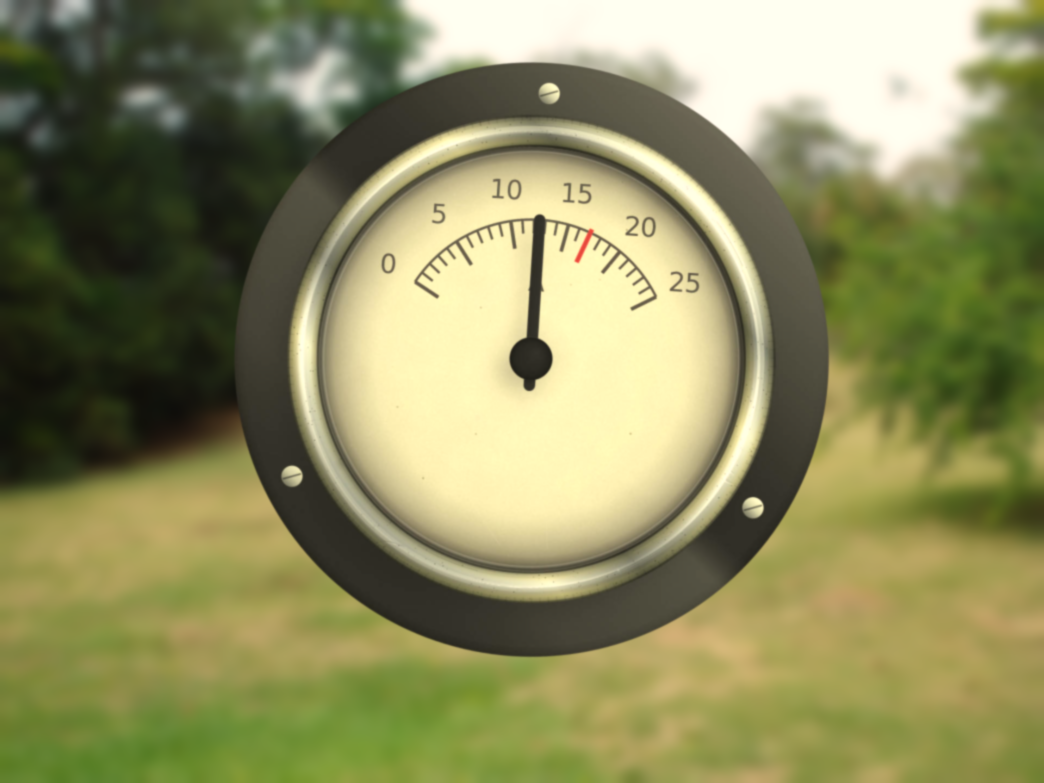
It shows value=12.5 unit=A
